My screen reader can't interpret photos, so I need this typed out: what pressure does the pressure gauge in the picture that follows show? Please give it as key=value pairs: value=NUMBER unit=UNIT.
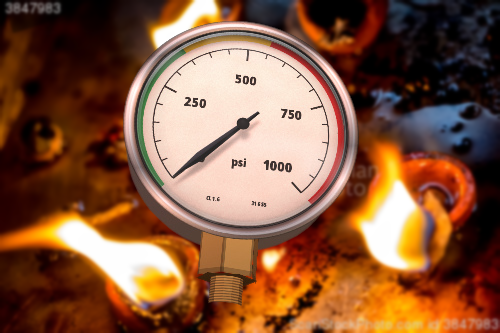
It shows value=0 unit=psi
